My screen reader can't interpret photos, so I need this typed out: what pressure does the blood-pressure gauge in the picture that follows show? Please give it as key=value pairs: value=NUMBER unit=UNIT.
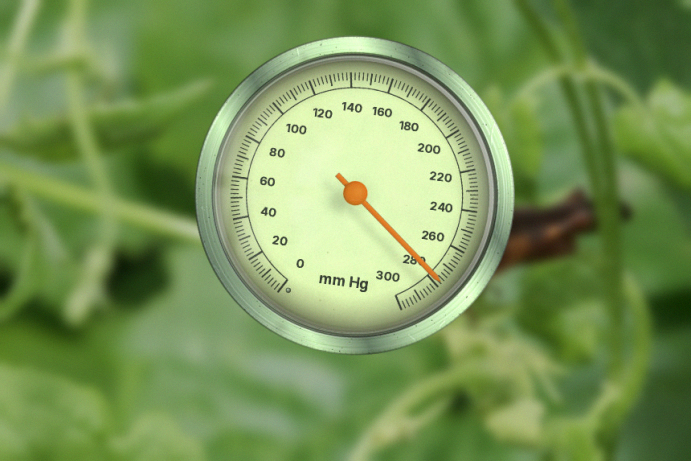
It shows value=278 unit=mmHg
